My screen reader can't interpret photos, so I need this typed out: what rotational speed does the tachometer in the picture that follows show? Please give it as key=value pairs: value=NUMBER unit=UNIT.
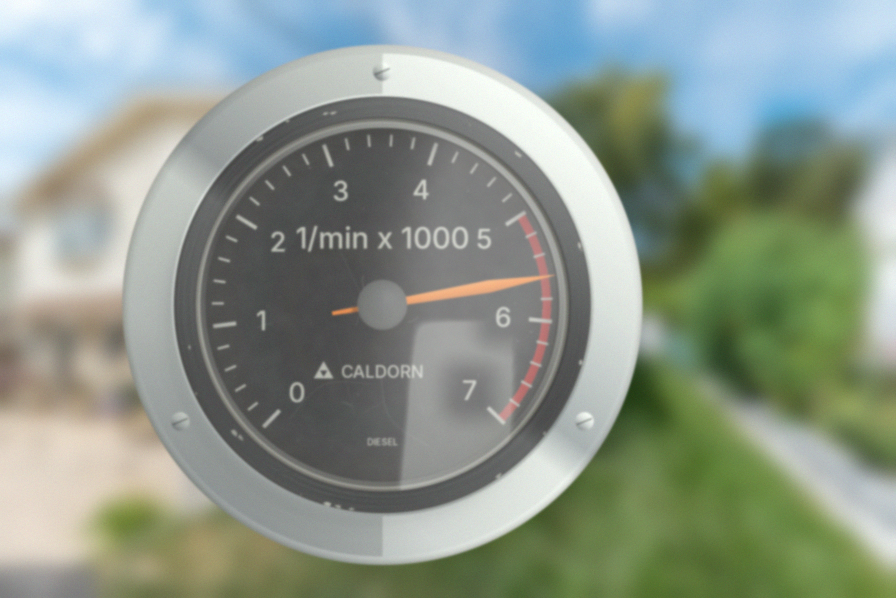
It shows value=5600 unit=rpm
